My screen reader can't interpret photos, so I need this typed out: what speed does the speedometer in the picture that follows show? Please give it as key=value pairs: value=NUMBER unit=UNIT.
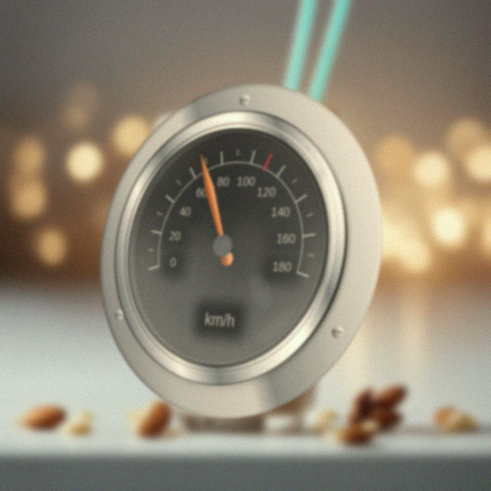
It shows value=70 unit=km/h
